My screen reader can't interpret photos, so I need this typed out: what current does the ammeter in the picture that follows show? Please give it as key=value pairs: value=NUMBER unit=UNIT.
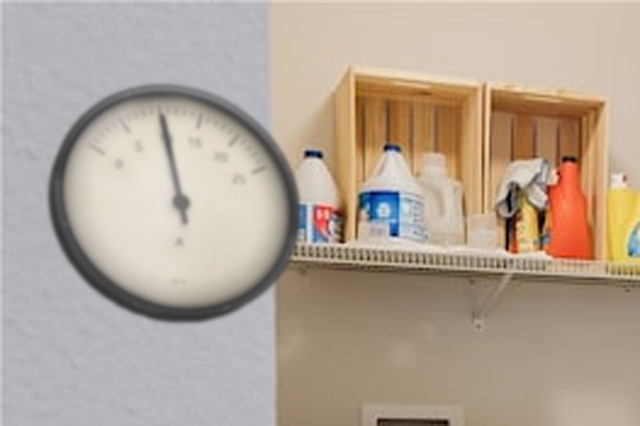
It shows value=10 unit=A
